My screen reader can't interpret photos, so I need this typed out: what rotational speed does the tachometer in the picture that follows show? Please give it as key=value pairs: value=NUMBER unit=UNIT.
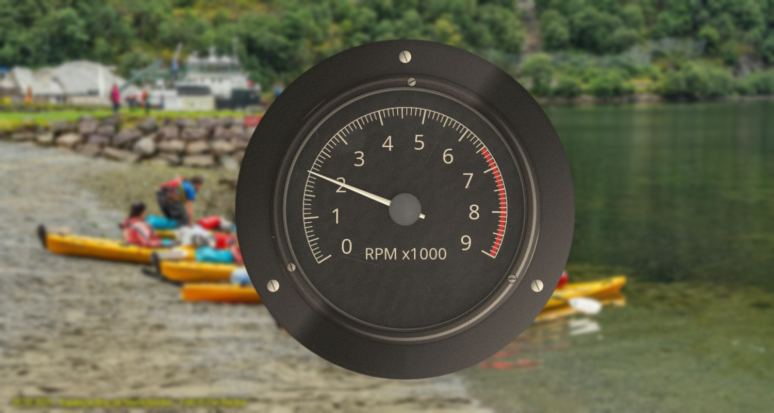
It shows value=2000 unit=rpm
